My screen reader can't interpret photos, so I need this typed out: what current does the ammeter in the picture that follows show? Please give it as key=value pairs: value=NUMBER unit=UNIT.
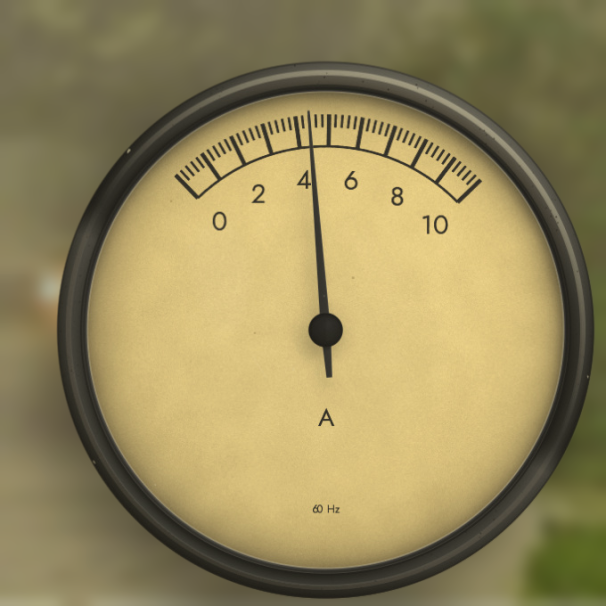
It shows value=4.4 unit=A
